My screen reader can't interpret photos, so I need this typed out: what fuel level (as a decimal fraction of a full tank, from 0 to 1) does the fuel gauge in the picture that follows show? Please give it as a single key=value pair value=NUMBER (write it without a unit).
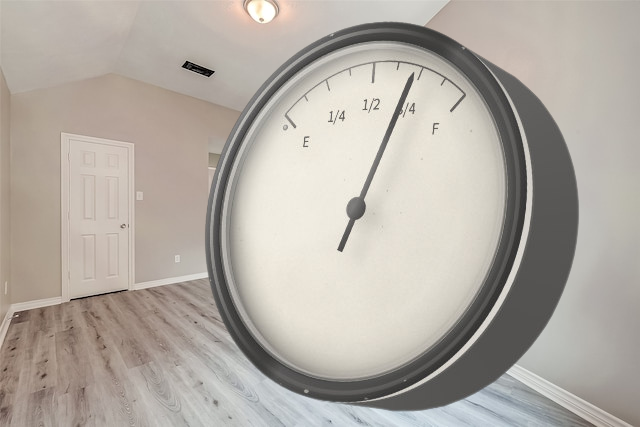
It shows value=0.75
